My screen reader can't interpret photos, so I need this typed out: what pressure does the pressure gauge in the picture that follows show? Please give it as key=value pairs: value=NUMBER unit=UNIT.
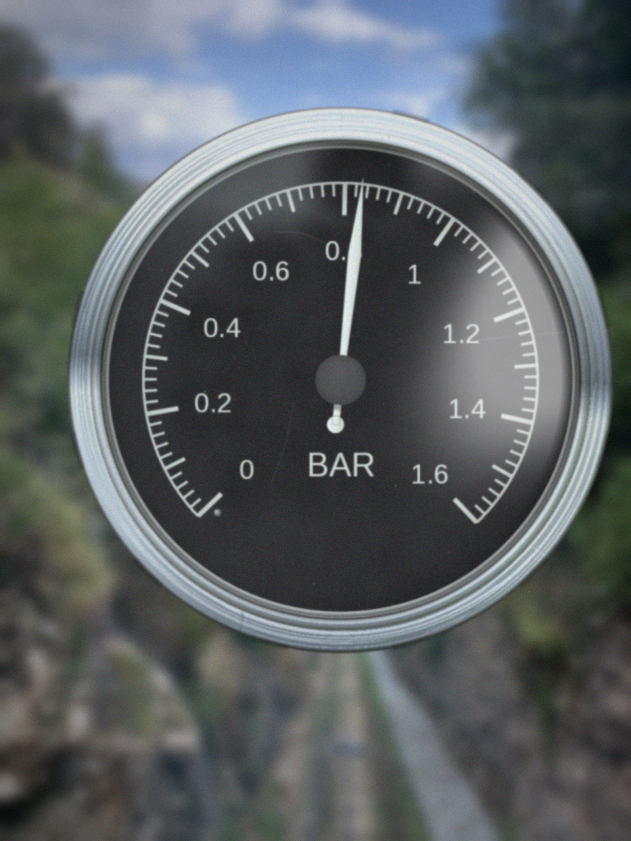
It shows value=0.83 unit=bar
